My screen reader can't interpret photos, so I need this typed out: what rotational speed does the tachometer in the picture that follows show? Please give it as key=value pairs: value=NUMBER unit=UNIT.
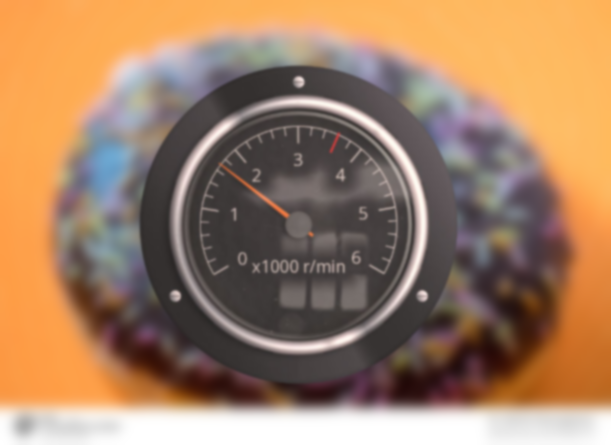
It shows value=1700 unit=rpm
